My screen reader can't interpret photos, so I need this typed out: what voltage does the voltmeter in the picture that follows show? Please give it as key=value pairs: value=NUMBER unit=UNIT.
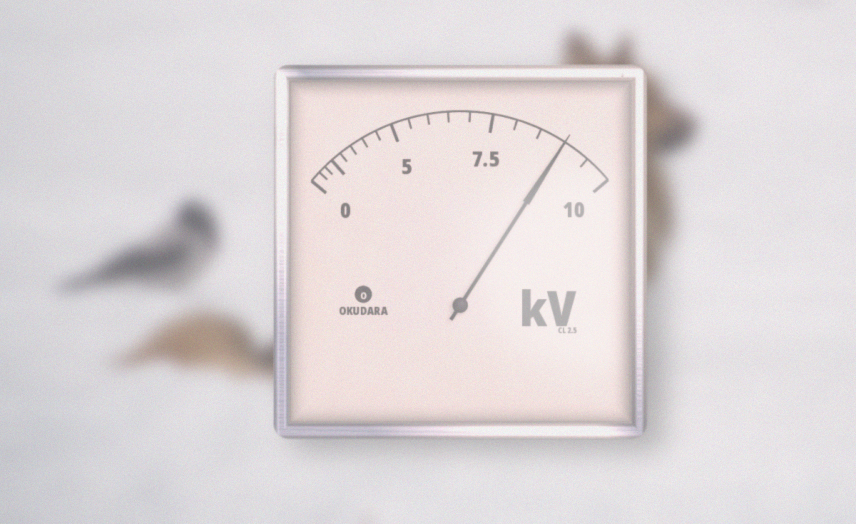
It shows value=9 unit=kV
